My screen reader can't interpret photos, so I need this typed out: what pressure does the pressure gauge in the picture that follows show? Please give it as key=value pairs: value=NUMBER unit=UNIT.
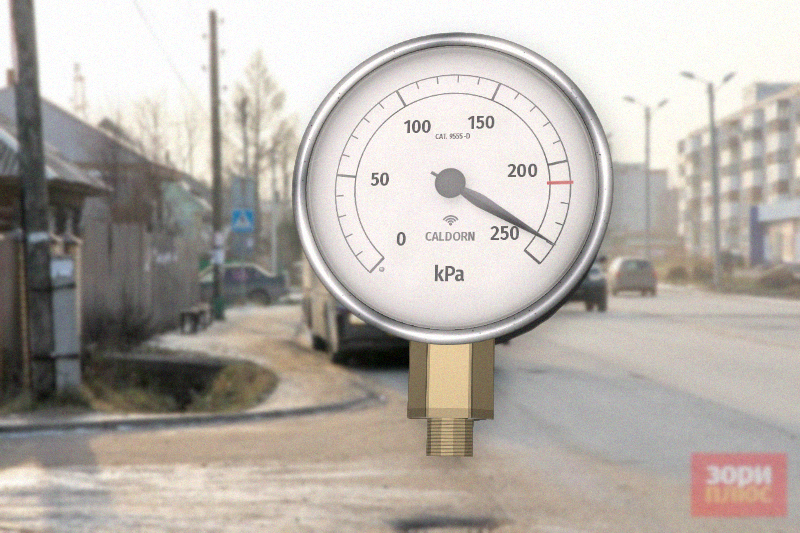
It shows value=240 unit=kPa
